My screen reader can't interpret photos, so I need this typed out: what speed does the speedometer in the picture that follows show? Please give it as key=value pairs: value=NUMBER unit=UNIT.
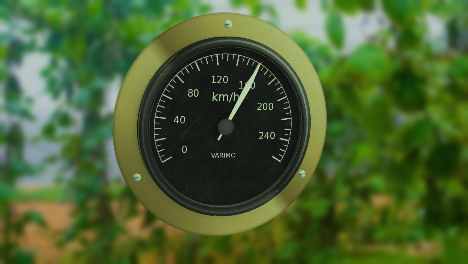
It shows value=160 unit=km/h
